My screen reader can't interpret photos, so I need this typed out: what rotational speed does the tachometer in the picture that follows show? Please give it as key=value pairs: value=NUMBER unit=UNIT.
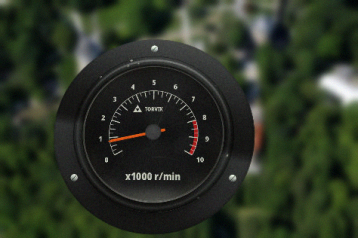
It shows value=750 unit=rpm
